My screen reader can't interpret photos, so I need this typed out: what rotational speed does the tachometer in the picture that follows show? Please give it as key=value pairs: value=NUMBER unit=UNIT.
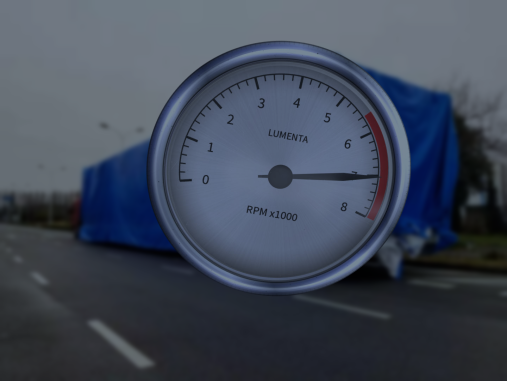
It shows value=7000 unit=rpm
